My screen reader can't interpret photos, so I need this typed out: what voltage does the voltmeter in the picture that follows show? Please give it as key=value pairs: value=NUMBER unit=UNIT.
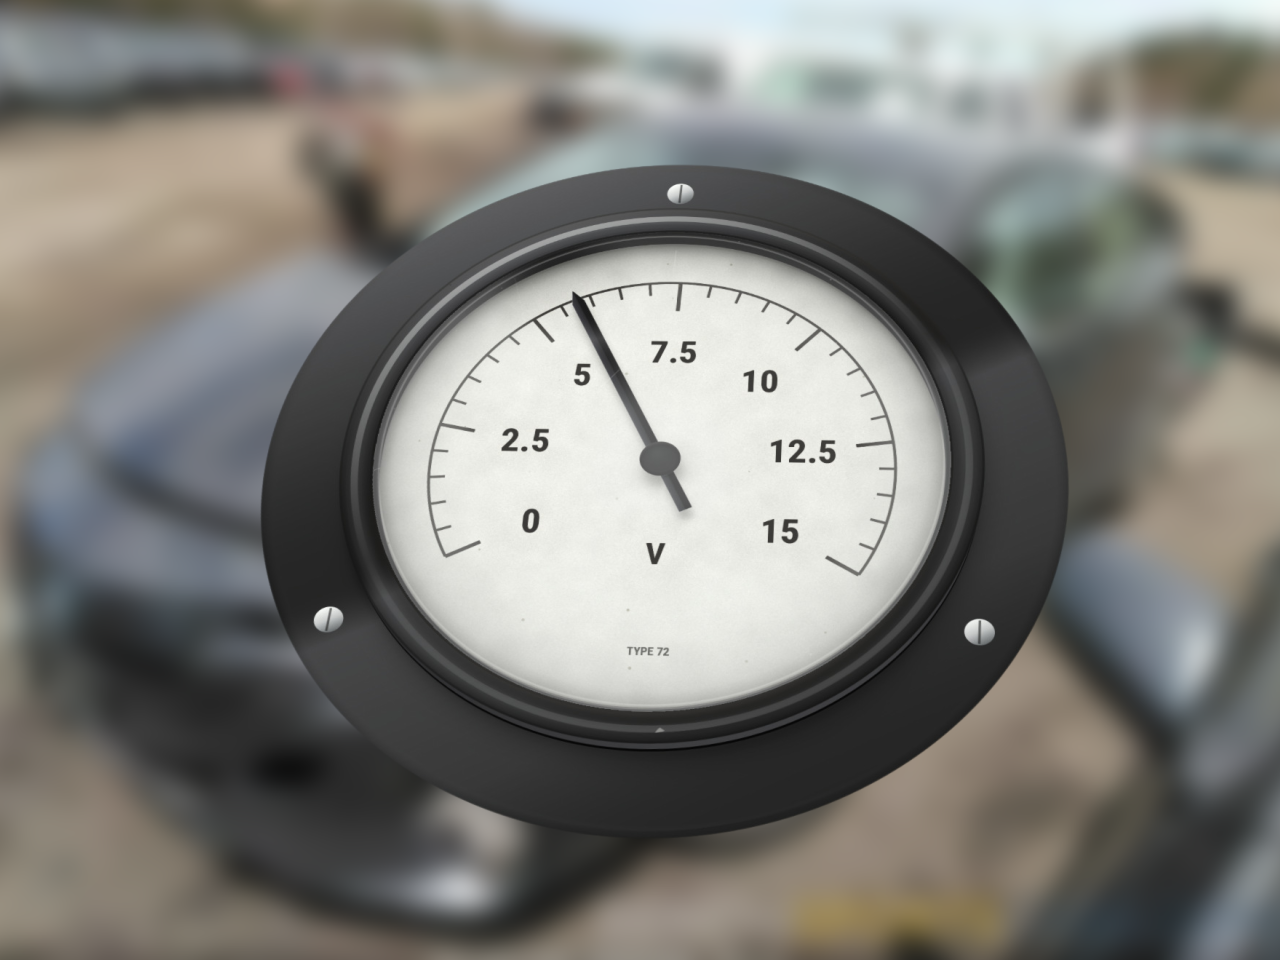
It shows value=5.75 unit=V
